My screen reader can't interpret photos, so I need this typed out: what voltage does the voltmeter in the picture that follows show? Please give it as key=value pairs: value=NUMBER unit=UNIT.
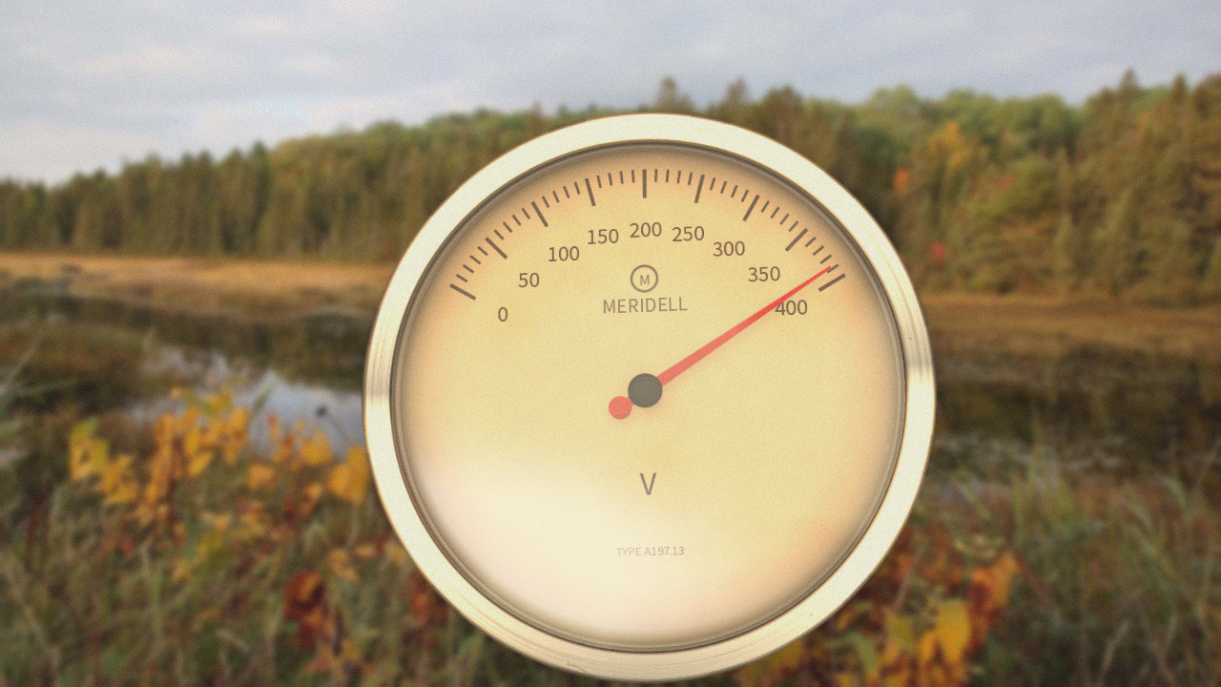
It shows value=390 unit=V
